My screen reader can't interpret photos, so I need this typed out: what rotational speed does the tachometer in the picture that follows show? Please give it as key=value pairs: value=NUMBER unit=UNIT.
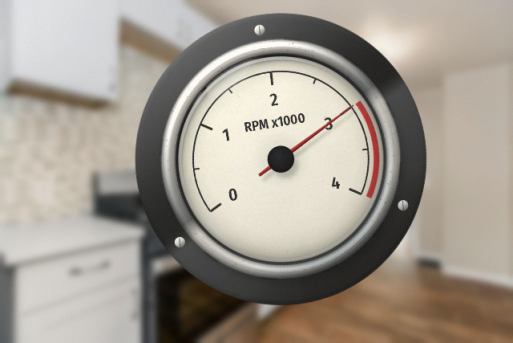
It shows value=3000 unit=rpm
